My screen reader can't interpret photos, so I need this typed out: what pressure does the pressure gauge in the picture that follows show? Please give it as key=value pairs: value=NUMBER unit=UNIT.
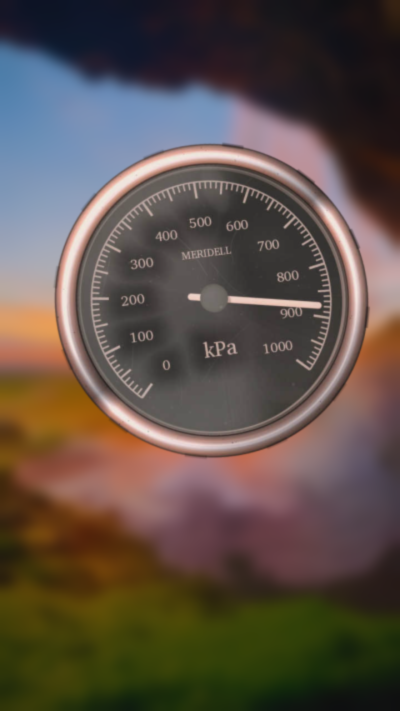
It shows value=880 unit=kPa
